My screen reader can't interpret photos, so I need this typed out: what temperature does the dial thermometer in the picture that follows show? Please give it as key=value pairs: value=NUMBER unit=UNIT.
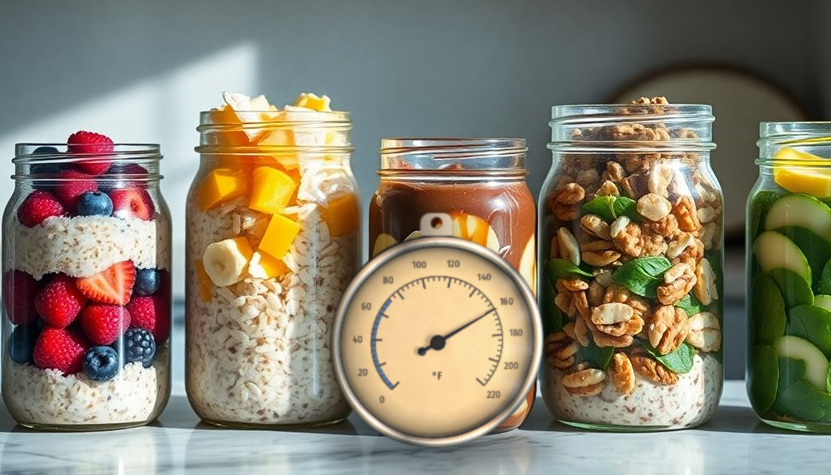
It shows value=160 unit=°F
